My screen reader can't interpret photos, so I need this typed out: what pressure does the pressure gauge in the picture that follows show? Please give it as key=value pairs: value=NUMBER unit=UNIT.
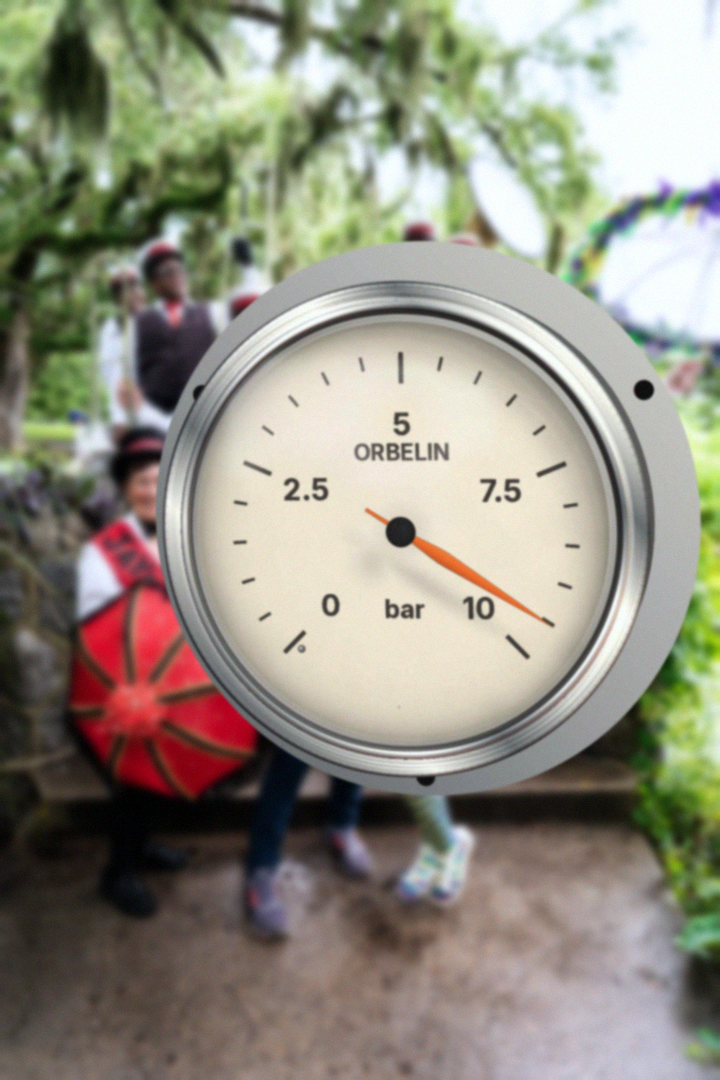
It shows value=9.5 unit=bar
